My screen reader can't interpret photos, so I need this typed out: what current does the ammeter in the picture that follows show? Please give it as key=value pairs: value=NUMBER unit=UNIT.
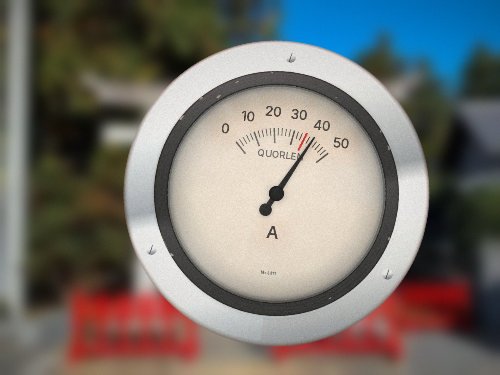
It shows value=40 unit=A
